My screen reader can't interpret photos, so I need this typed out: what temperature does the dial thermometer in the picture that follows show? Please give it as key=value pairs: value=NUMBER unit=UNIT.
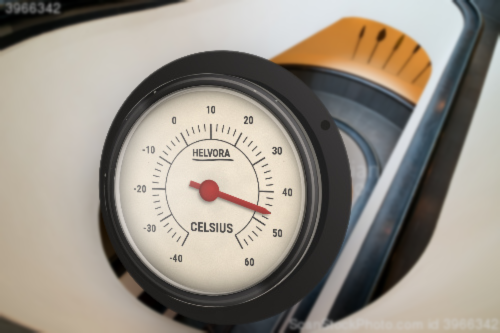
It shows value=46 unit=°C
